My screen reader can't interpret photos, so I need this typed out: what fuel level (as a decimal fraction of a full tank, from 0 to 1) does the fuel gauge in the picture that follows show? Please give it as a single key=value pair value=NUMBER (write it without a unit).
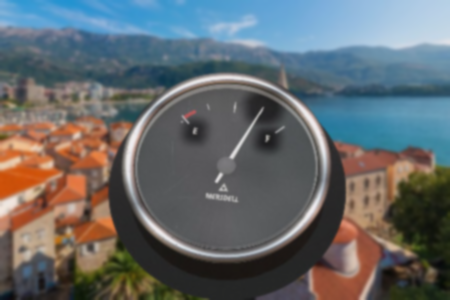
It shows value=0.75
